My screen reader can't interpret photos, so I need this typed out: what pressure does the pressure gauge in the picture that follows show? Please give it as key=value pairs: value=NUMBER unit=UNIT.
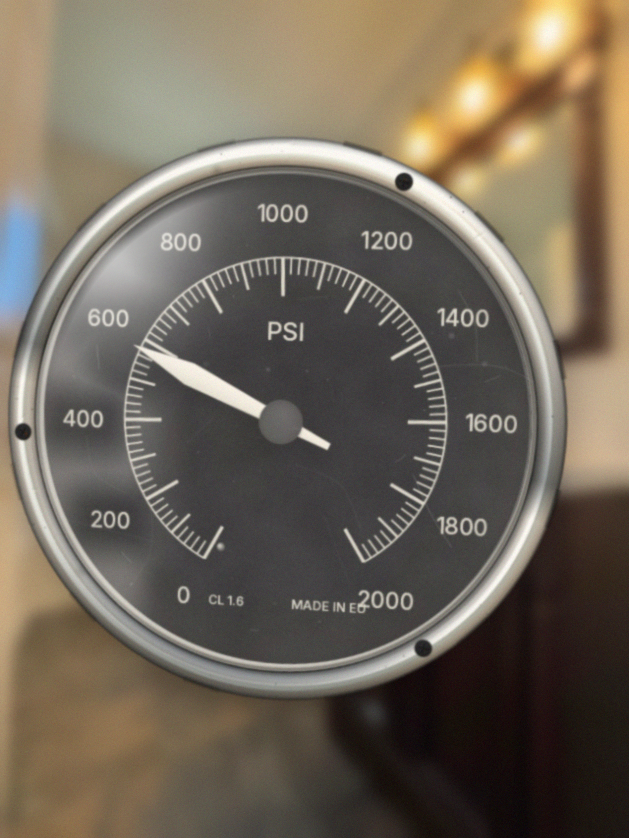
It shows value=580 unit=psi
